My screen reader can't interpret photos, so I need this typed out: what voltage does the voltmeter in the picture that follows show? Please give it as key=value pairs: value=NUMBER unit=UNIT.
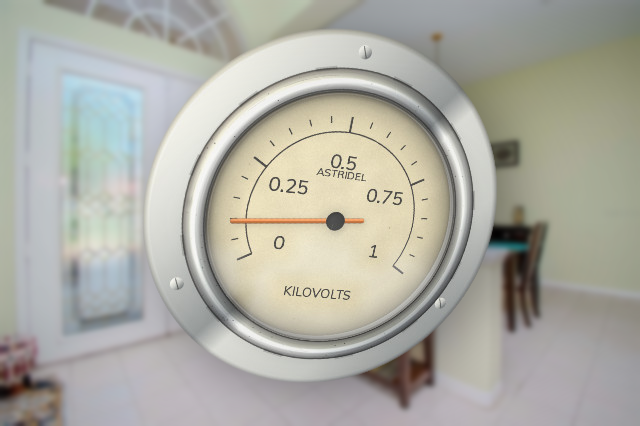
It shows value=0.1 unit=kV
